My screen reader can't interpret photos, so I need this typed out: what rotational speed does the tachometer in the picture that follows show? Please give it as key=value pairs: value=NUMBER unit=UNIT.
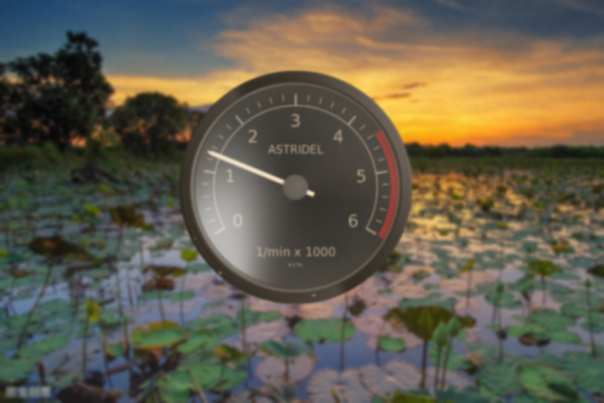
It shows value=1300 unit=rpm
